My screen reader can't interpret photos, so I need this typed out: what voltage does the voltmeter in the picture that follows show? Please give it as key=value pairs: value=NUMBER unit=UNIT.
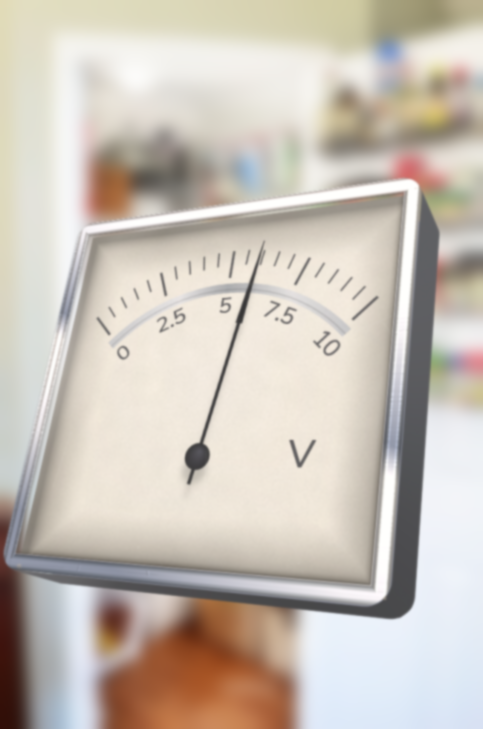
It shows value=6 unit=V
